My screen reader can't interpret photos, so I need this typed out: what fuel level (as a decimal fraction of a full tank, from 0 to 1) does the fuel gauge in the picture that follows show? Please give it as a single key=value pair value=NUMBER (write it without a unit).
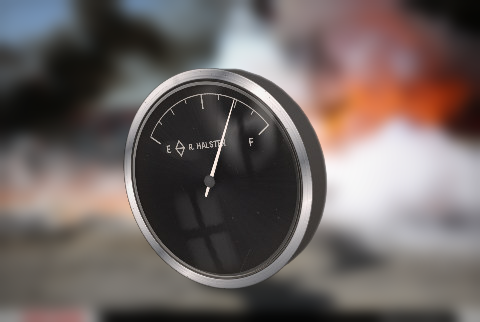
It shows value=0.75
